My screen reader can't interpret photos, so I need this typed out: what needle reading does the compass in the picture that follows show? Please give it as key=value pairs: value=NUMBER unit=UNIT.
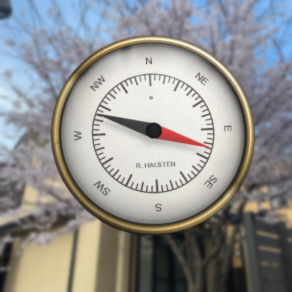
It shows value=110 unit=°
